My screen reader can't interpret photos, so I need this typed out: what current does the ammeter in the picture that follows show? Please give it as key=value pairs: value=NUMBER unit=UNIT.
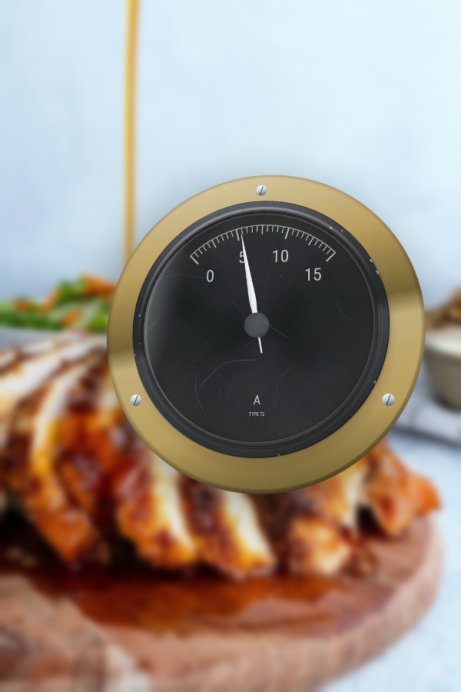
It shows value=5.5 unit=A
